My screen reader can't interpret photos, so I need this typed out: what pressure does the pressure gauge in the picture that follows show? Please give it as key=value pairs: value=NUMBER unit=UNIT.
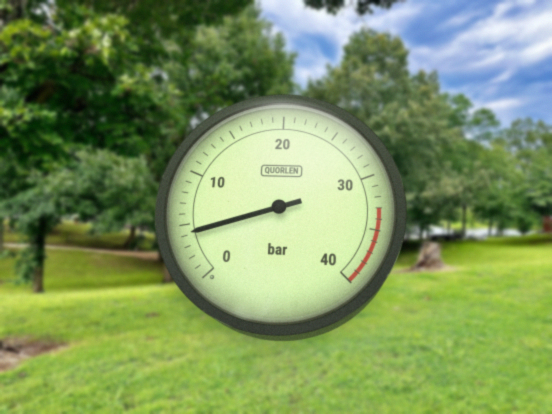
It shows value=4 unit=bar
